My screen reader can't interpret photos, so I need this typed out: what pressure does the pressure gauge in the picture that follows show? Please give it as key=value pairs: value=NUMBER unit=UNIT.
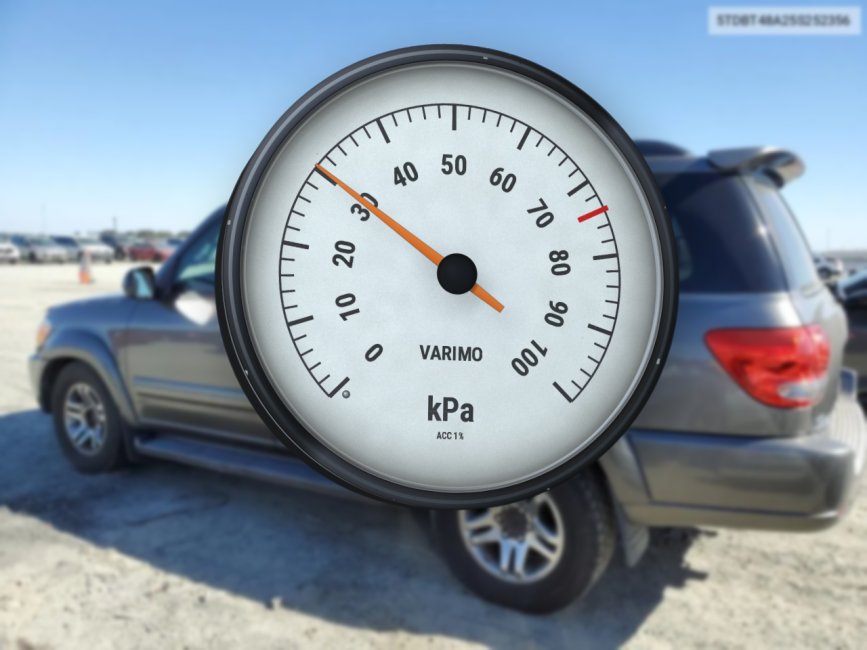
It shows value=30 unit=kPa
